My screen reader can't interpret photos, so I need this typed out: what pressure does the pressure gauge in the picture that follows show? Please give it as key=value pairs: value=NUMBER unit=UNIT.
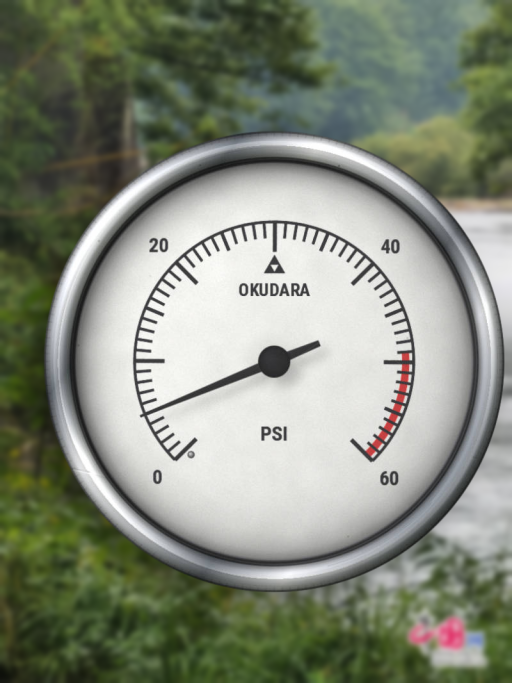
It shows value=5 unit=psi
